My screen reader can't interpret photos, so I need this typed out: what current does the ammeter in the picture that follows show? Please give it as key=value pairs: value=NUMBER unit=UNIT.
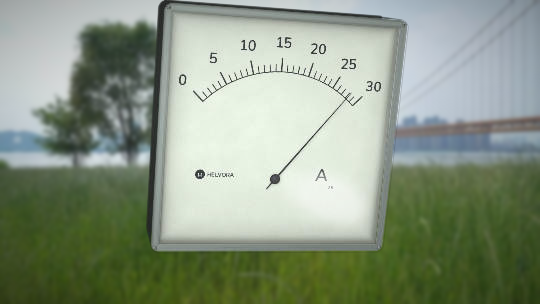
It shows value=28 unit=A
